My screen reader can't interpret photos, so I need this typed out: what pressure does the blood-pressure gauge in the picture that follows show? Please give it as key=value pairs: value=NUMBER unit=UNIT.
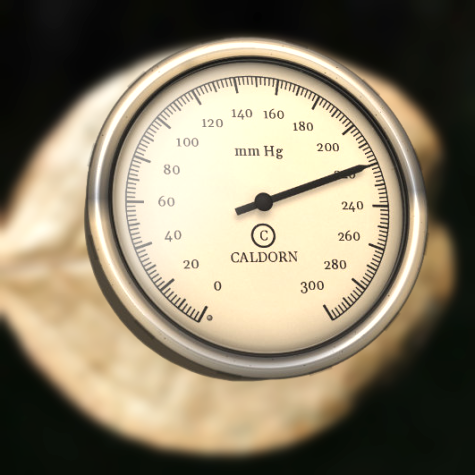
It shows value=220 unit=mmHg
